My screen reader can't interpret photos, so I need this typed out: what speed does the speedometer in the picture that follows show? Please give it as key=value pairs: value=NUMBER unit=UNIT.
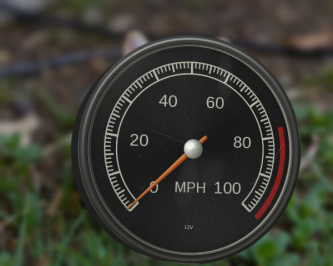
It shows value=1 unit=mph
